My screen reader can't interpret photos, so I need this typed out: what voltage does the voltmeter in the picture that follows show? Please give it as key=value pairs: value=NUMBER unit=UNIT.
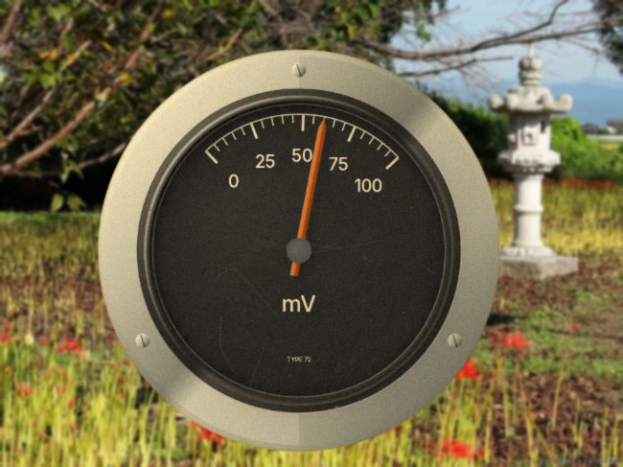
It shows value=60 unit=mV
